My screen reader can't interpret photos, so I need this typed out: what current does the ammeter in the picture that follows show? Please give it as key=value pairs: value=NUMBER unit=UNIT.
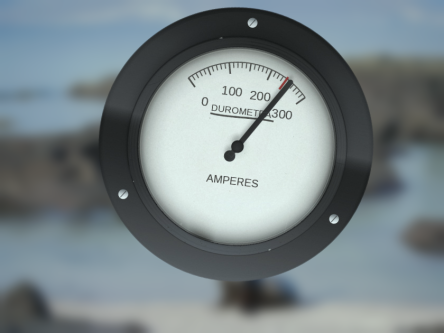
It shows value=250 unit=A
